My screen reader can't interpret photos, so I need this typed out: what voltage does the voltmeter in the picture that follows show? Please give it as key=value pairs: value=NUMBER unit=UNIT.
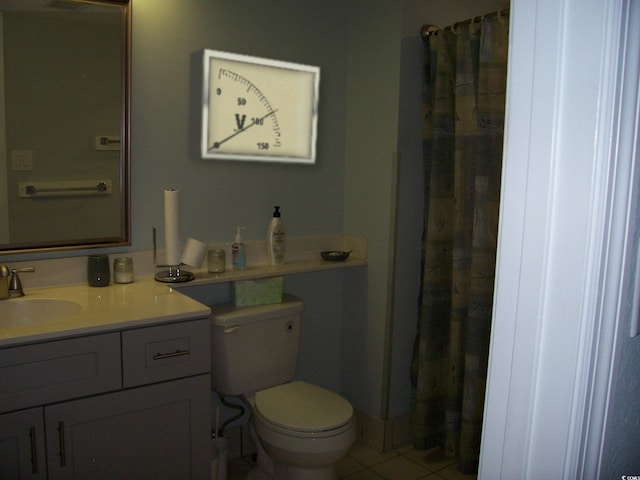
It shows value=100 unit=V
